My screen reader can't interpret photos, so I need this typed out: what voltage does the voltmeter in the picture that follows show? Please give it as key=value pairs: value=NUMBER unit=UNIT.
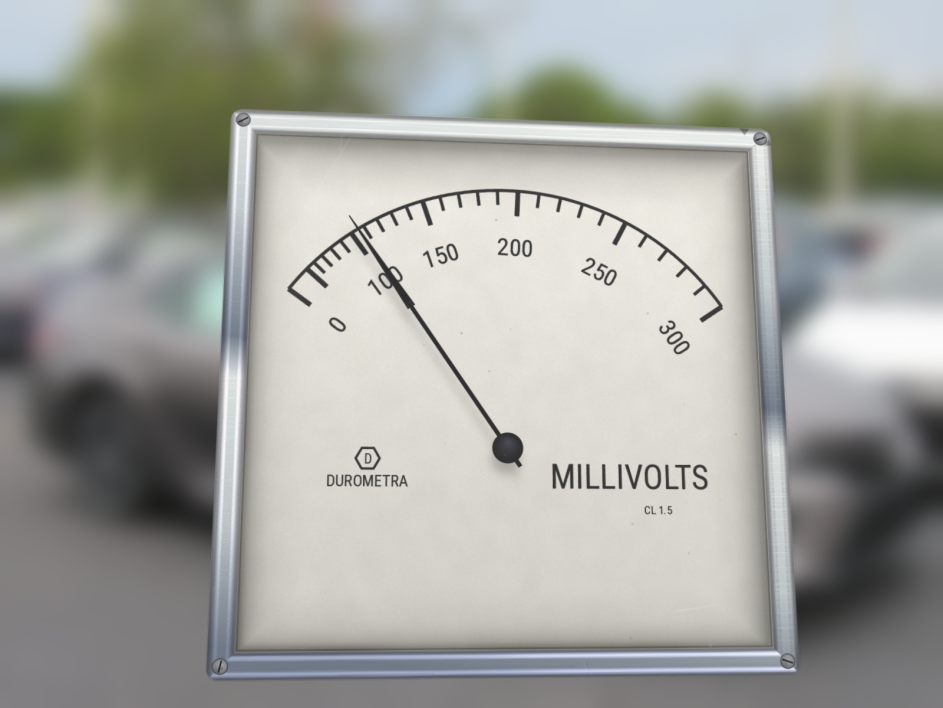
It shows value=105 unit=mV
